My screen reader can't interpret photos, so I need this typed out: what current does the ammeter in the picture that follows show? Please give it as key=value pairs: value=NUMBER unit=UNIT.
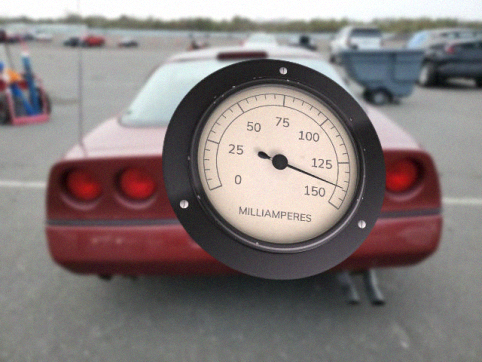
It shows value=140 unit=mA
